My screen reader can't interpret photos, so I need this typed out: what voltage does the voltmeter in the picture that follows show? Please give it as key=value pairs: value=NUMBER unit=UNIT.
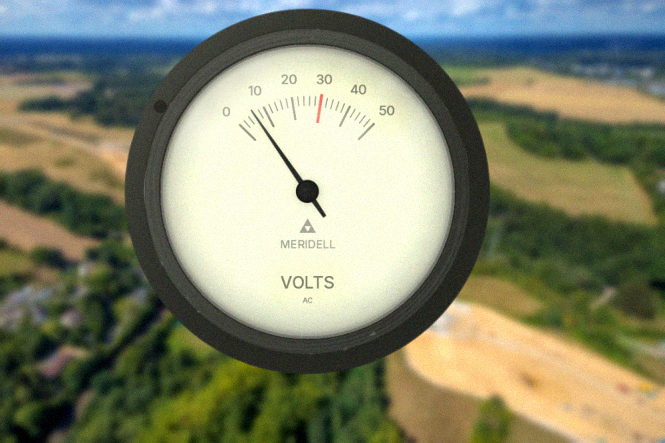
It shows value=6 unit=V
